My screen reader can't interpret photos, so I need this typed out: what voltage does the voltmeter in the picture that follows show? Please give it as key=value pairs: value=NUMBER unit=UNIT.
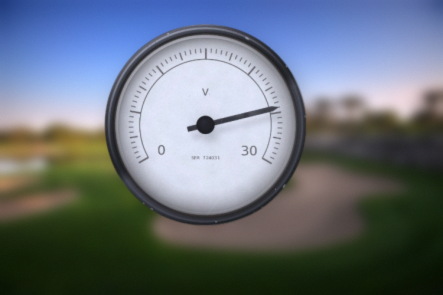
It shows value=24.5 unit=V
